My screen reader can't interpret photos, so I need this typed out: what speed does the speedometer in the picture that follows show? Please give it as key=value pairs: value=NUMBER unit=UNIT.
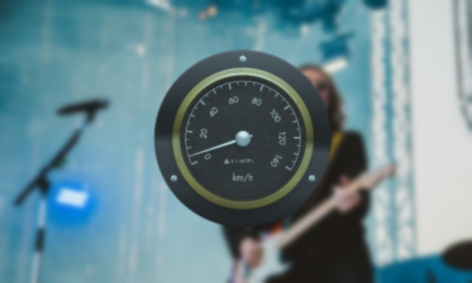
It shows value=5 unit=km/h
